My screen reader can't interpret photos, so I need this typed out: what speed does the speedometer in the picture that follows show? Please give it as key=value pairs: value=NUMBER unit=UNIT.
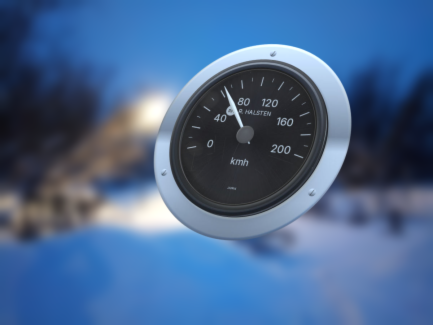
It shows value=65 unit=km/h
